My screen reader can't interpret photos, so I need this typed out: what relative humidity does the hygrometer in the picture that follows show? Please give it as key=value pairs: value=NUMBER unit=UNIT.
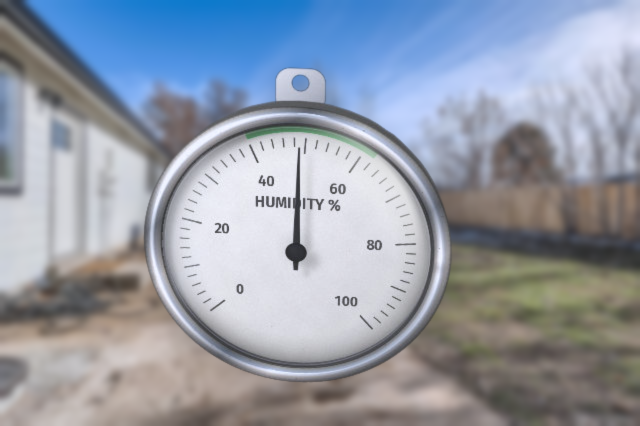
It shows value=49 unit=%
